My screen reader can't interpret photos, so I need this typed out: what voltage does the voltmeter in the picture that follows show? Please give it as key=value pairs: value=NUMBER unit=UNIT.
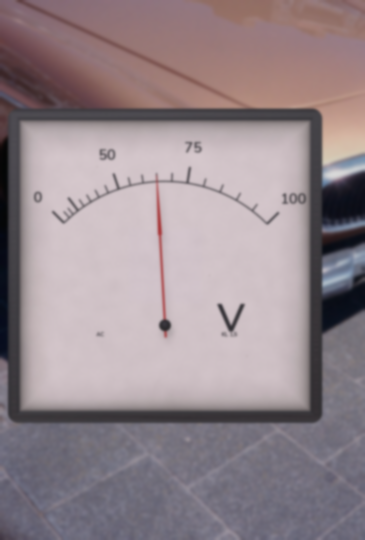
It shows value=65 unit=V
